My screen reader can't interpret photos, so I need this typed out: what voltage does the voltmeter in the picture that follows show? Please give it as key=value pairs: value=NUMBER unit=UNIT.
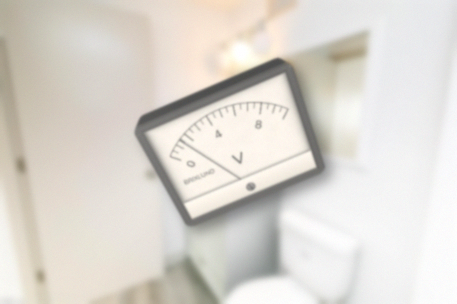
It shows value=1.5 unit=V
